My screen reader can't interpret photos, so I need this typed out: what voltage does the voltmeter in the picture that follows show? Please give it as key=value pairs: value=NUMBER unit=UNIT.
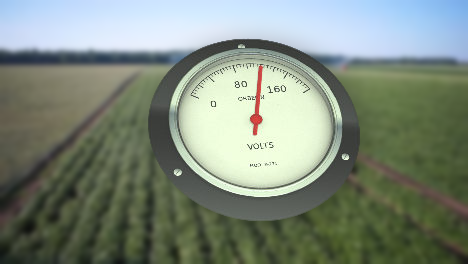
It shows value=120 unit=V
